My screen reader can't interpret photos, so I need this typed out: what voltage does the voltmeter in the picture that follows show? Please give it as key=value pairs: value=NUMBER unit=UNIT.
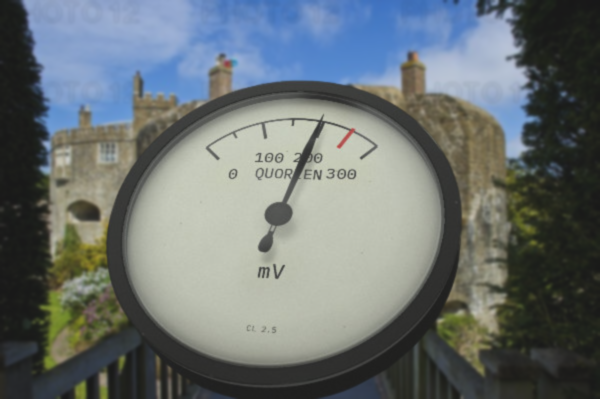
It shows value=200 unit=mV
